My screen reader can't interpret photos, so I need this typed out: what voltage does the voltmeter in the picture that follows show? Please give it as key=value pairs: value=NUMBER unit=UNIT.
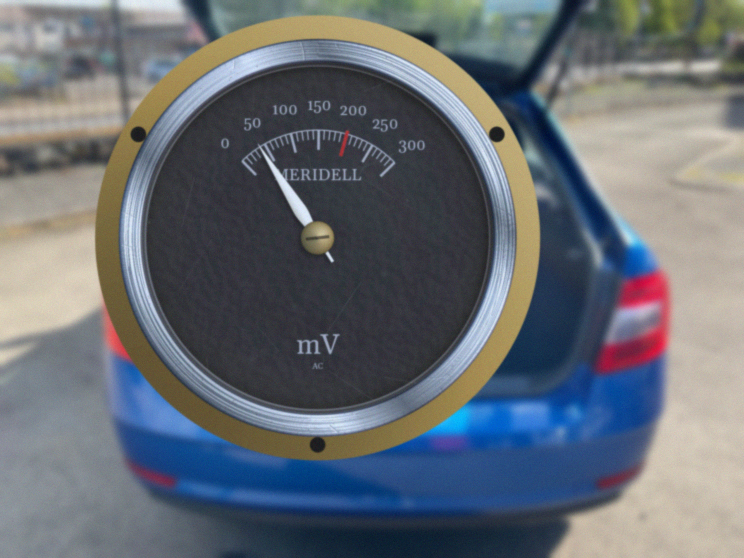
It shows value=40 unit=mV
